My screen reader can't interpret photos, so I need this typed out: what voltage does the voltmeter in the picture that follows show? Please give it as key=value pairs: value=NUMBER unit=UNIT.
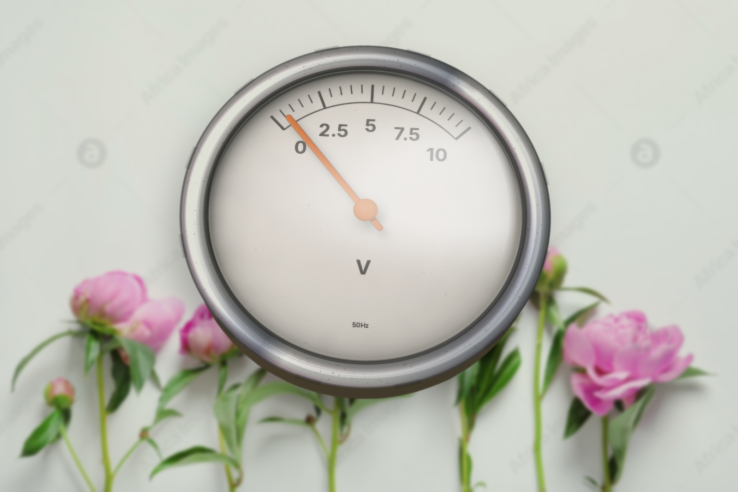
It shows value=0.5 unit=V
